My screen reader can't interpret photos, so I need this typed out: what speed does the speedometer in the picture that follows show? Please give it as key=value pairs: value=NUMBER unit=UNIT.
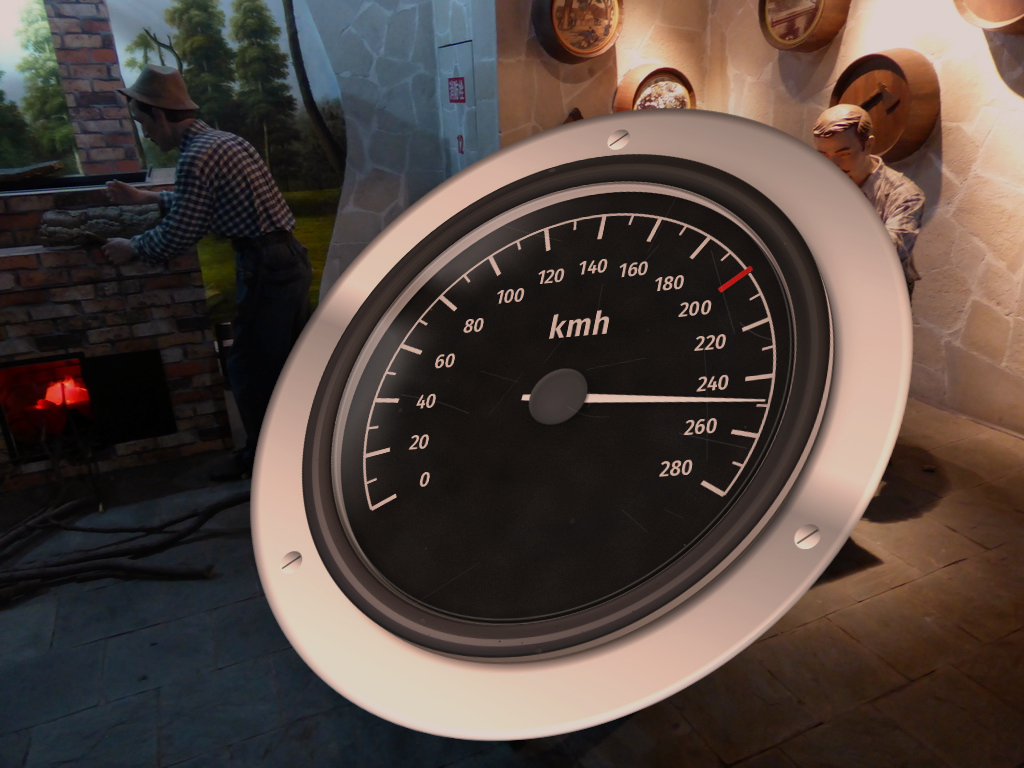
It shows value=250 unit=km/h
